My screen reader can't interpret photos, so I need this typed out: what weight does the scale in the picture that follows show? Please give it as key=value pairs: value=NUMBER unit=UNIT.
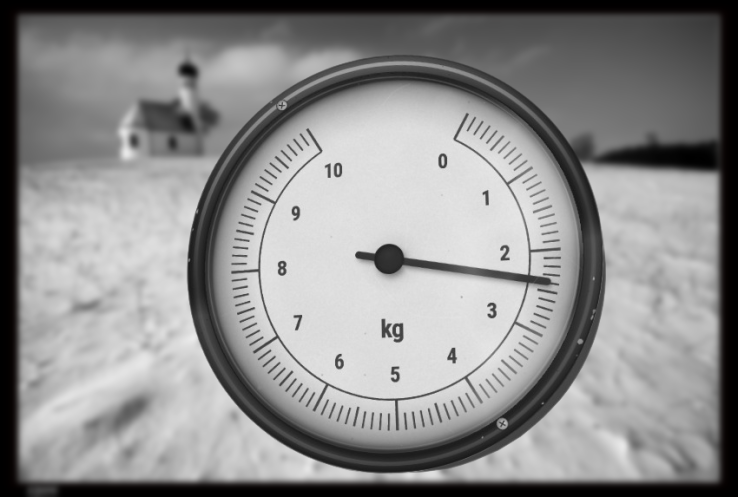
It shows value=2.4 unit=kg
